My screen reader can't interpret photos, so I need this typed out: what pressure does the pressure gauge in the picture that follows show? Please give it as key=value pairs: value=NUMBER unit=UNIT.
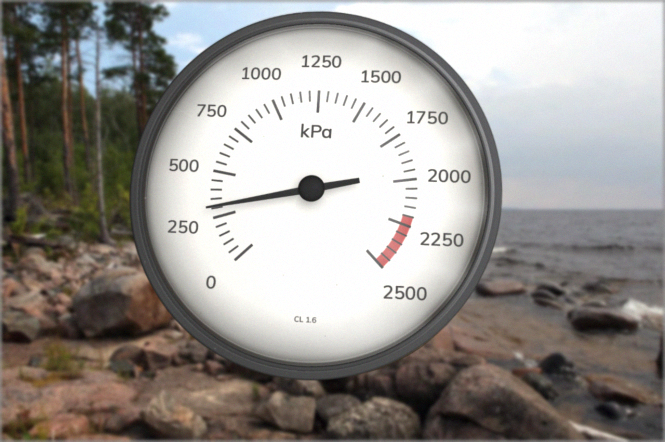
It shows value=300 unit=kPa
